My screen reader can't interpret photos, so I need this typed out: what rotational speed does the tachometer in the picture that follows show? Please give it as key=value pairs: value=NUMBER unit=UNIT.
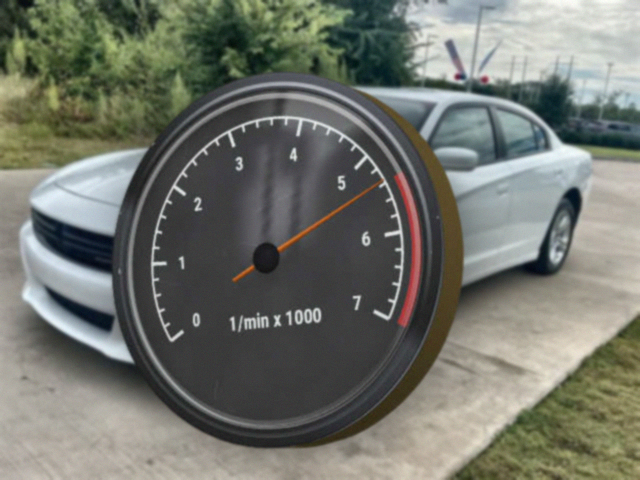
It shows value=5400 unit=rpm
